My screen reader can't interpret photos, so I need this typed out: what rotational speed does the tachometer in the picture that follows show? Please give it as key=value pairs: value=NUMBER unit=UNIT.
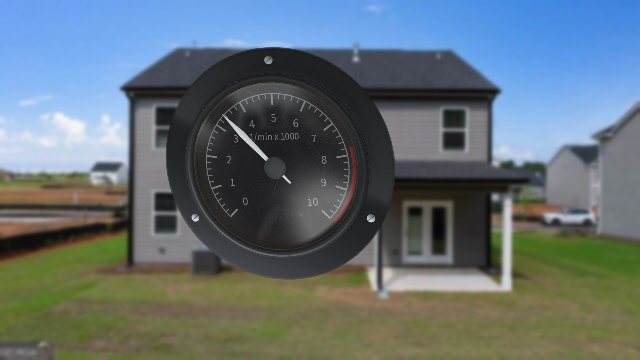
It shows value=3400 unit=rpm
